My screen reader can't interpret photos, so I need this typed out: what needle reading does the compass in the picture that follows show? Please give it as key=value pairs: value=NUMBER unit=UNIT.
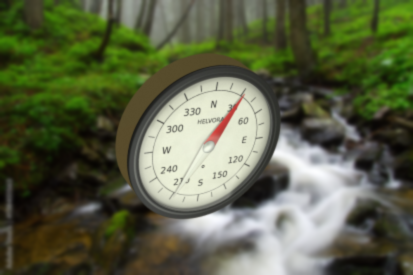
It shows value=30 unit=°
